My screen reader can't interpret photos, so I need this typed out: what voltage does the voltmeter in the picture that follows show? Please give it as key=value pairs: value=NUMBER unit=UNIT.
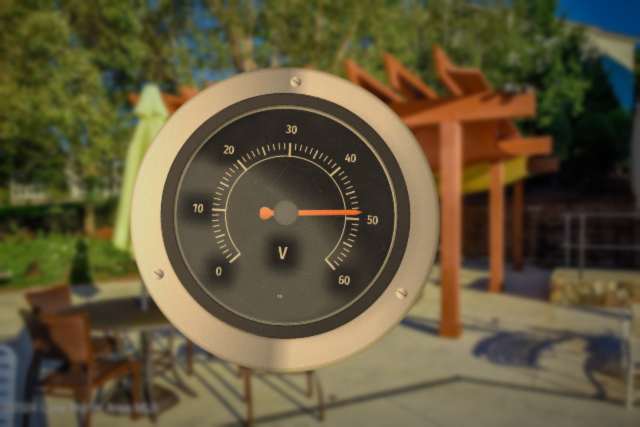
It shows value=49 unit=V
